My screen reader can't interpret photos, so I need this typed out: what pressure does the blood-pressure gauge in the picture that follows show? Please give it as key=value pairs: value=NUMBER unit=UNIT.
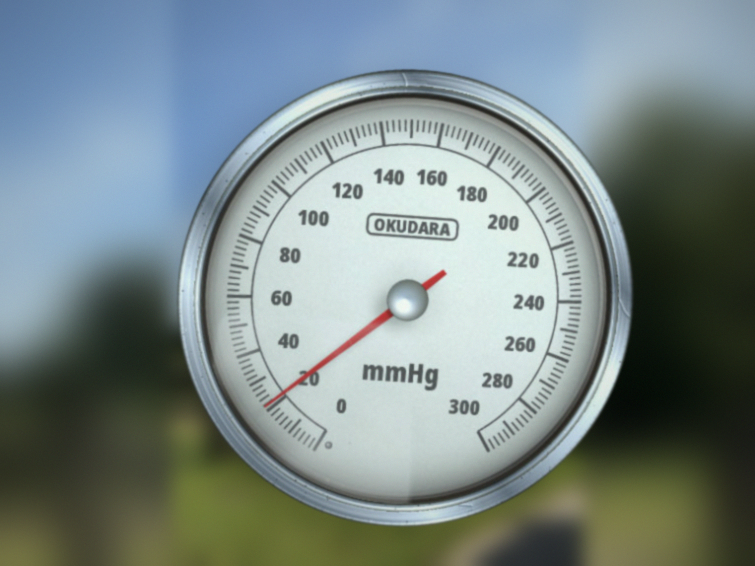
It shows value=22 unit=mmHg
